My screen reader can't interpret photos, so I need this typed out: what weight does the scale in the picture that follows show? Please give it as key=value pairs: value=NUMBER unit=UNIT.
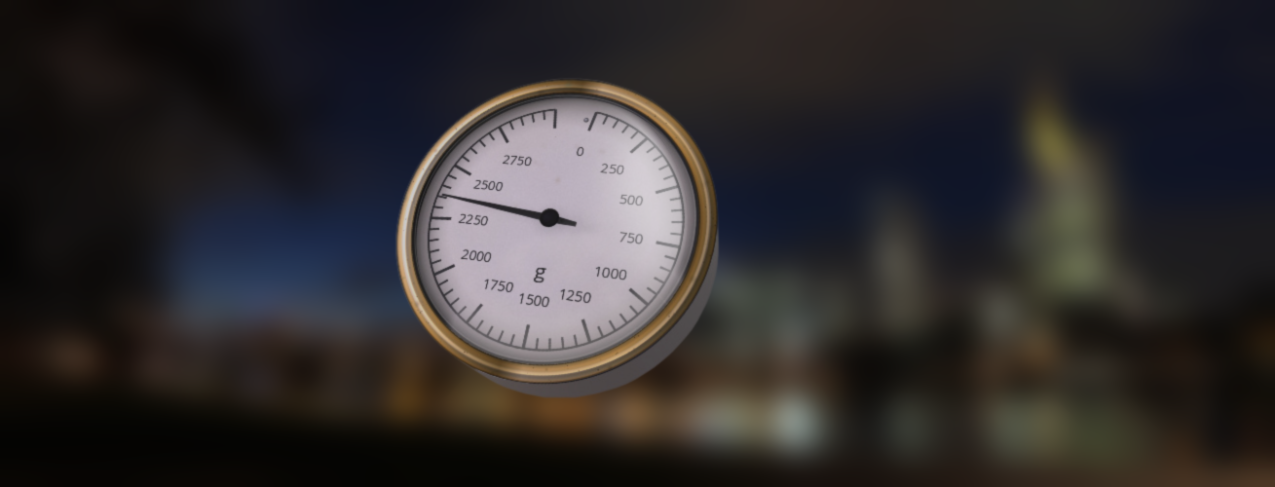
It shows value=2350 unit=g
